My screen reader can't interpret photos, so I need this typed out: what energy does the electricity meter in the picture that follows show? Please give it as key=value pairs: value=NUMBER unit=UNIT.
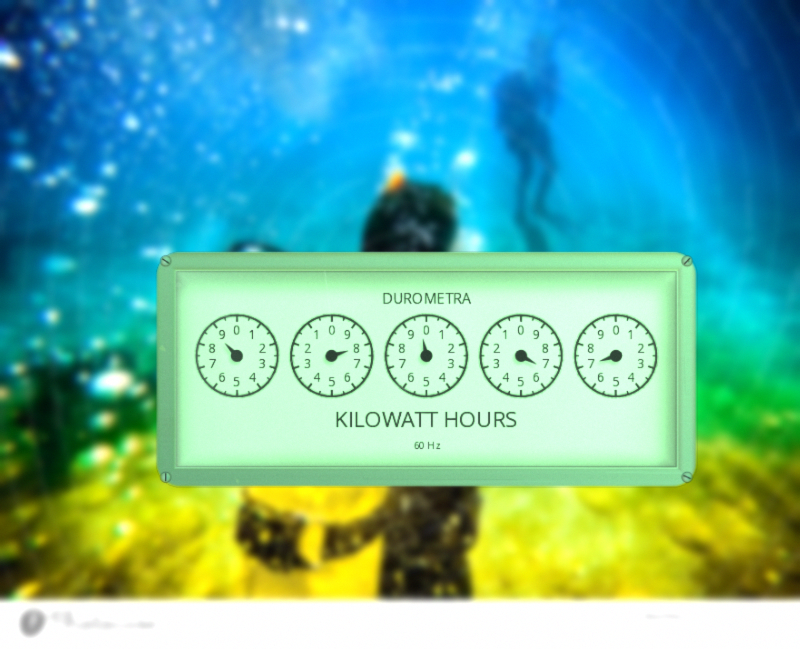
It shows value=87967 unit=kWh
